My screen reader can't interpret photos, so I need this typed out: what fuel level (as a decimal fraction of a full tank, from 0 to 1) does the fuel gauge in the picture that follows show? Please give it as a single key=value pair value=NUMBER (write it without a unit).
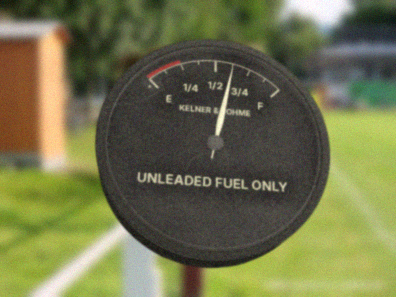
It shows value=0.625
